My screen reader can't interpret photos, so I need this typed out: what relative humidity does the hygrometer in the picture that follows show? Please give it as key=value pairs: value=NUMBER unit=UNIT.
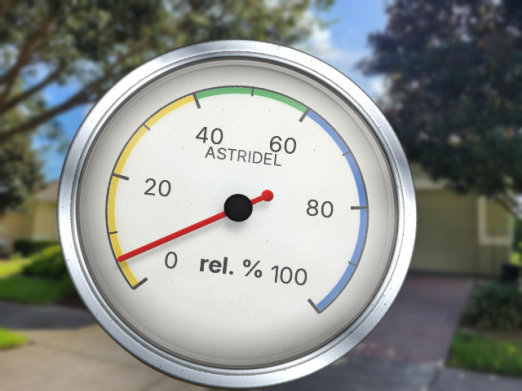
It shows value=5 unit=%
